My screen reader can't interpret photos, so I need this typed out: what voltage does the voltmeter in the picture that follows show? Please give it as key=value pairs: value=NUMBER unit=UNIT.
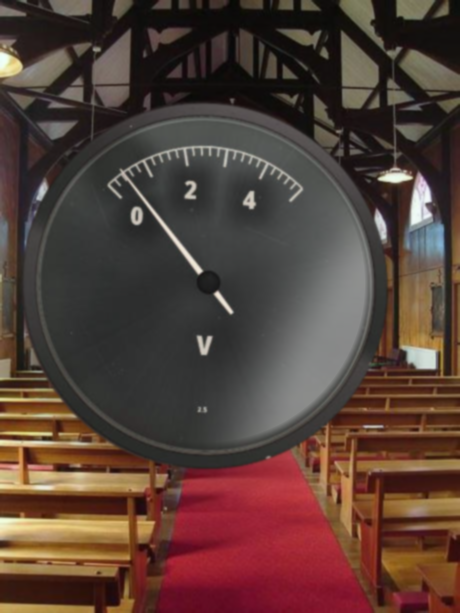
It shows value=0.4 unit=V
